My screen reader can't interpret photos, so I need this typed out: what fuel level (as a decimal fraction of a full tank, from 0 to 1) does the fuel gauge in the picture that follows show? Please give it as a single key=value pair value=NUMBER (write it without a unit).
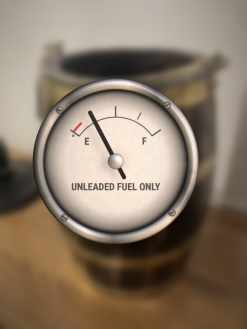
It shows value=0.25
